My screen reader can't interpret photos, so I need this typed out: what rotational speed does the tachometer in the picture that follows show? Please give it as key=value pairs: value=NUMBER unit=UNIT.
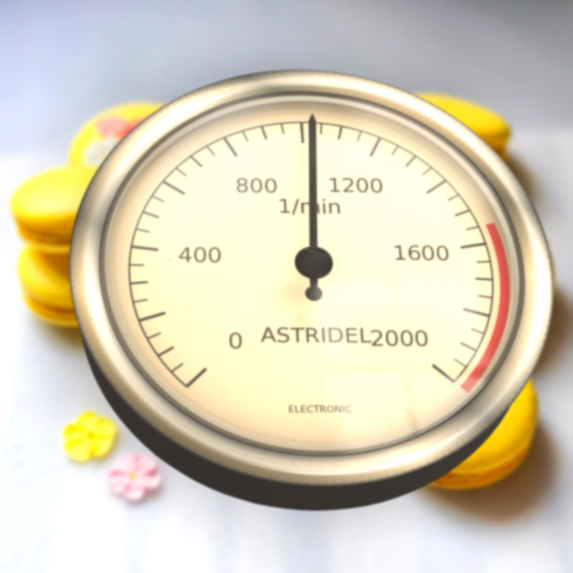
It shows value=1025 unit=rpm
